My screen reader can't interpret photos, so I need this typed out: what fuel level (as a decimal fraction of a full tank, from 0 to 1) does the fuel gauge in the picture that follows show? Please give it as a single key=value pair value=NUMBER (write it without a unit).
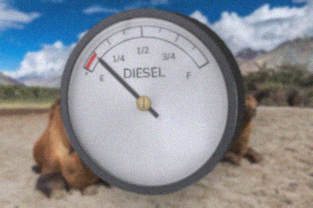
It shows value=0.125
